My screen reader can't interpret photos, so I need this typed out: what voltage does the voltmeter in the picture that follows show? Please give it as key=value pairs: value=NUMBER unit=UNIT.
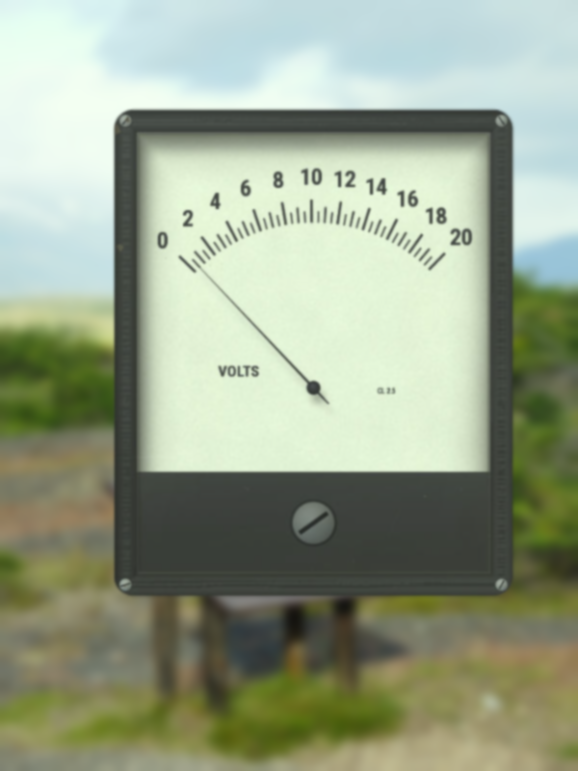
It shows value=0.5 unit=V
